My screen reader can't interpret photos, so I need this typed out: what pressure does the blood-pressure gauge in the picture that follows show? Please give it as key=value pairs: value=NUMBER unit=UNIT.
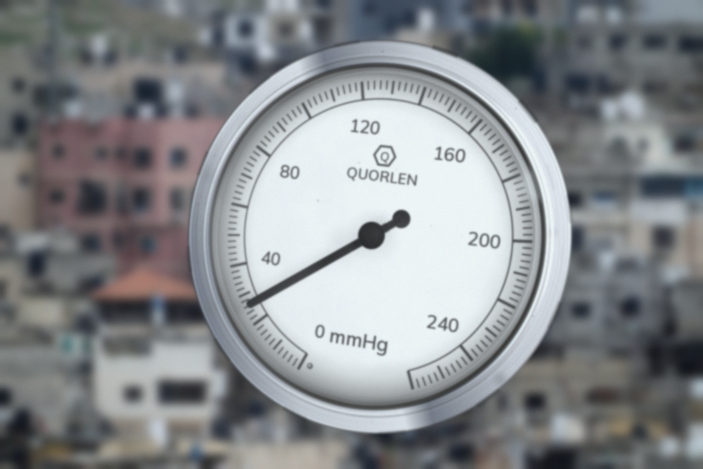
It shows value=26 unit=mmHg
